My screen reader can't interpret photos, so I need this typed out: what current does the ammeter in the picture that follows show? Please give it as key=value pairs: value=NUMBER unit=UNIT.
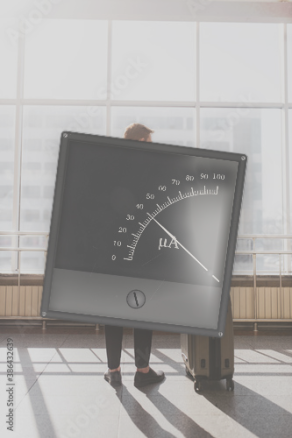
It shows value=40 unit=µA
